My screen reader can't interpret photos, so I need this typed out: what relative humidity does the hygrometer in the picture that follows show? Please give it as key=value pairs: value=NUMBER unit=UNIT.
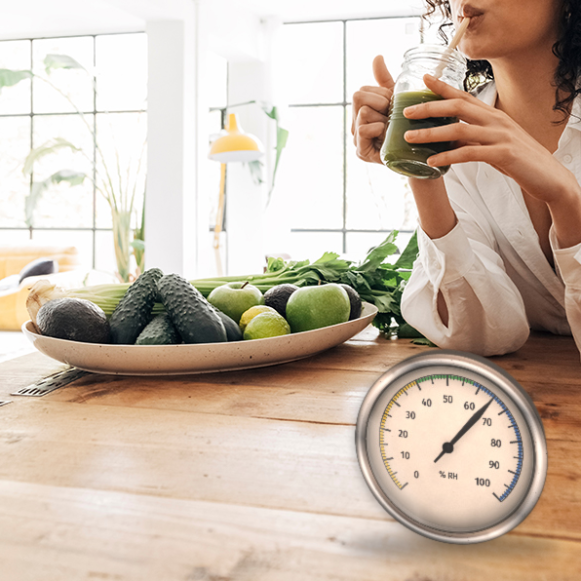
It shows value=65 unit=%
